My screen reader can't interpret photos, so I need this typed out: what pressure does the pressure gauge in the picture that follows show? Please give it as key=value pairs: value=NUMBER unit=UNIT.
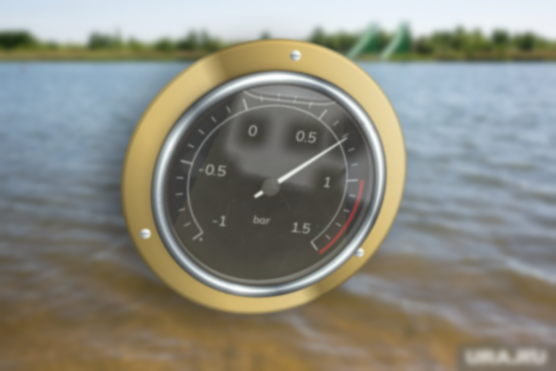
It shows value=0.7 unit=bar
